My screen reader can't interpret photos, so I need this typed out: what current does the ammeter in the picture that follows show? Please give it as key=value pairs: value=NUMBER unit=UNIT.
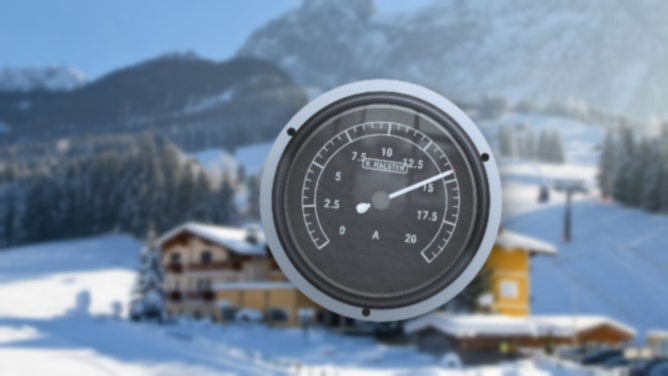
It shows value=14.5 unit=A
